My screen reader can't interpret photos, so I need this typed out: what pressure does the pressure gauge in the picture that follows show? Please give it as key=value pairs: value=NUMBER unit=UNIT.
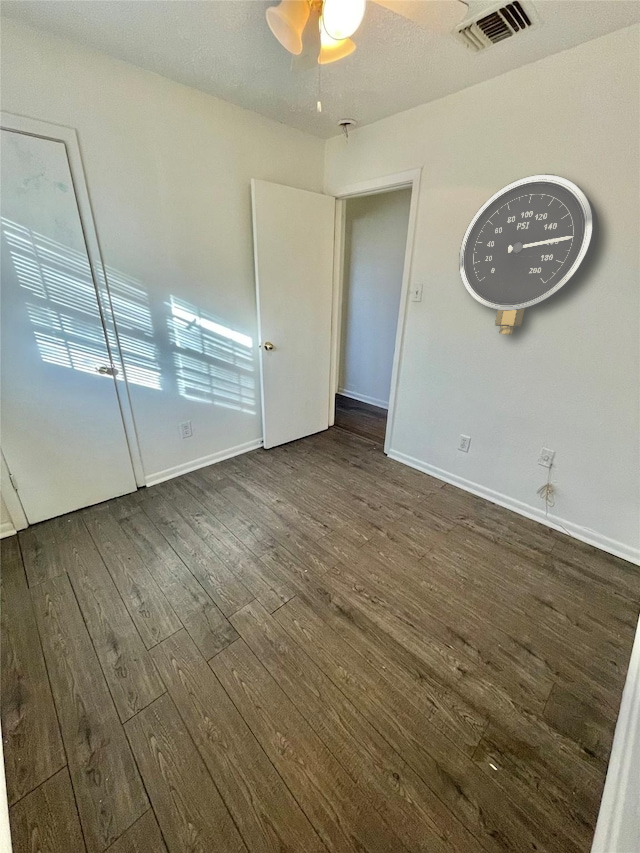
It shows value=160 unit=psi
